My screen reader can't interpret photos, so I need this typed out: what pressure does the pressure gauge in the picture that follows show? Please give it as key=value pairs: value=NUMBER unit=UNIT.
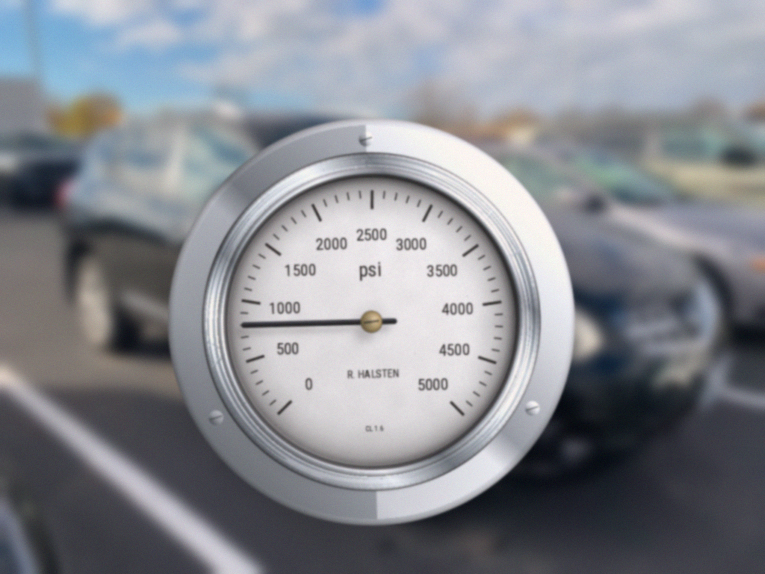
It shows value=800 unit=psi
